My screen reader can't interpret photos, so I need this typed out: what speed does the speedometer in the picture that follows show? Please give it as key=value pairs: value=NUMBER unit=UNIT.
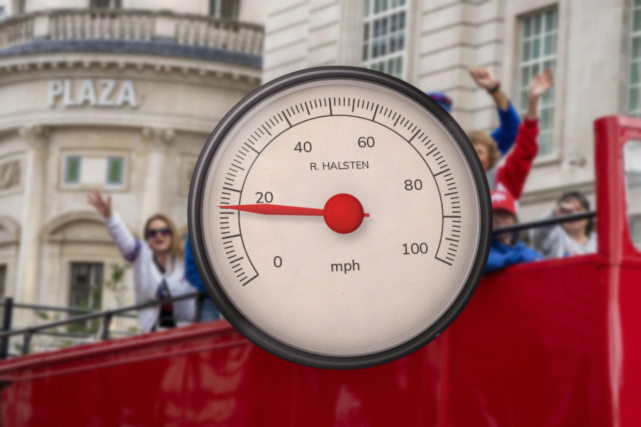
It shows value=16 unit=mph
